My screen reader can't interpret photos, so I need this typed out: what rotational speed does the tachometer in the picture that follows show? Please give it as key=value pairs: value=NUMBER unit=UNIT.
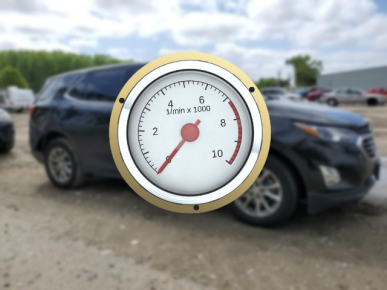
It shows value=0 unit=rpm
